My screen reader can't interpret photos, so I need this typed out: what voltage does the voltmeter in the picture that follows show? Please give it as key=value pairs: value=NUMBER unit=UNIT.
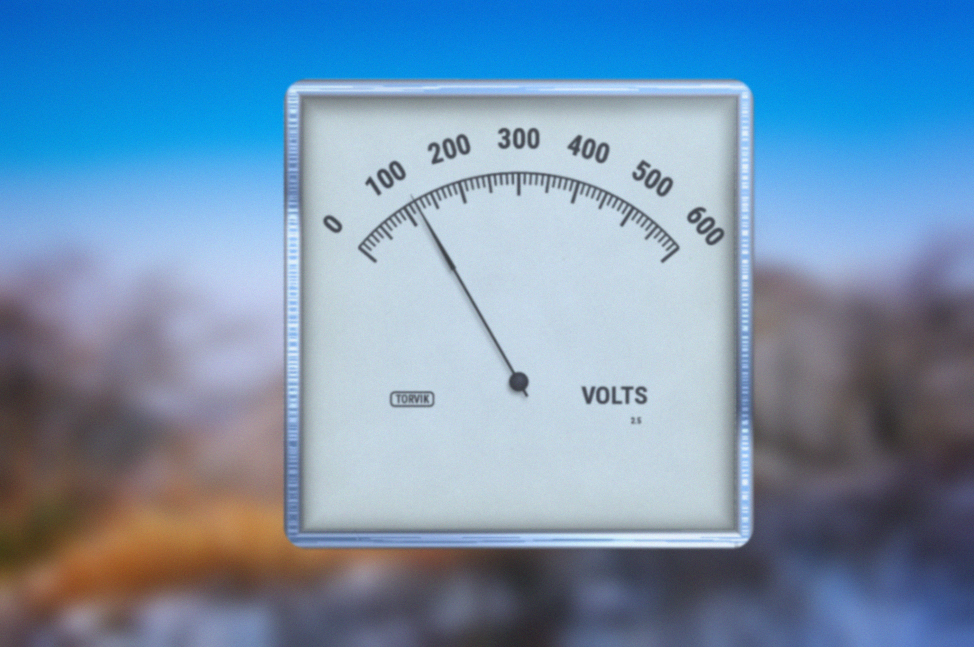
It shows value=120 unit=V
